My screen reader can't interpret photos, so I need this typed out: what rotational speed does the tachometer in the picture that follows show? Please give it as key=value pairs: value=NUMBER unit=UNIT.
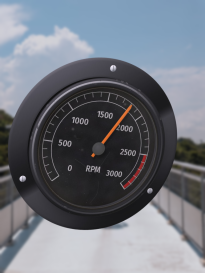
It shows value=1800 unit=rpm
